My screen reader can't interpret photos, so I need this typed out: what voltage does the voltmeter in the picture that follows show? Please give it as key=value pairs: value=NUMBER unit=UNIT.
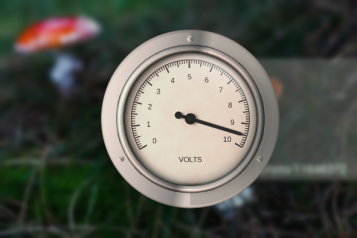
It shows value=9.5 unit=V
